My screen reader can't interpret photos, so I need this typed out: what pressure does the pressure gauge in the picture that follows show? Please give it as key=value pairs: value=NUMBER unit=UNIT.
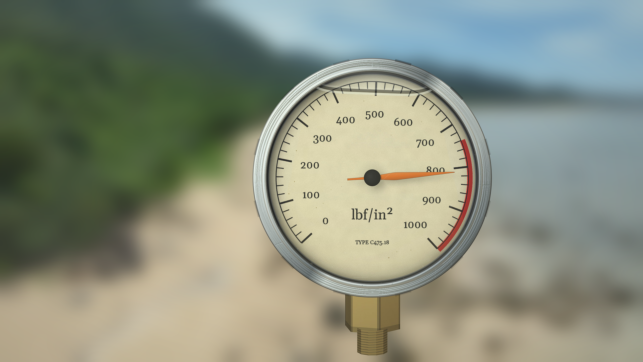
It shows value=810 unit=psi
